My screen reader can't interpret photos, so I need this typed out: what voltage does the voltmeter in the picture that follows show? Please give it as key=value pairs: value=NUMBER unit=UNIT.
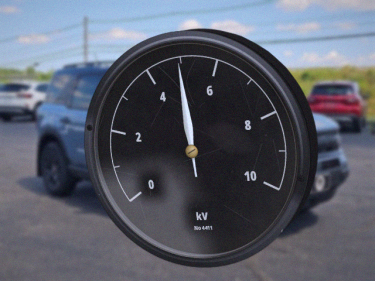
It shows value=5 unit=kV
